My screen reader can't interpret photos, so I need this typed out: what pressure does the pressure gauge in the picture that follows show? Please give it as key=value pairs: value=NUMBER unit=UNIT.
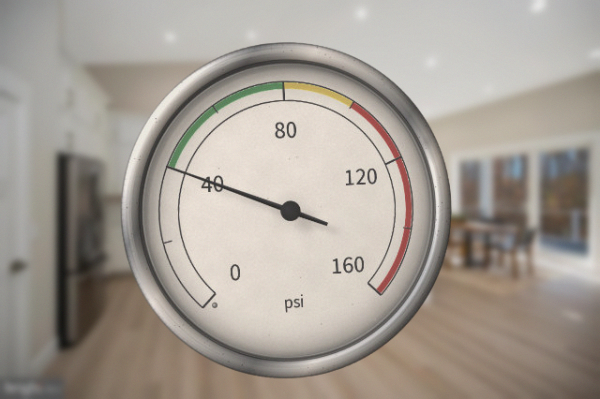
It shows value=40 unit=psi
